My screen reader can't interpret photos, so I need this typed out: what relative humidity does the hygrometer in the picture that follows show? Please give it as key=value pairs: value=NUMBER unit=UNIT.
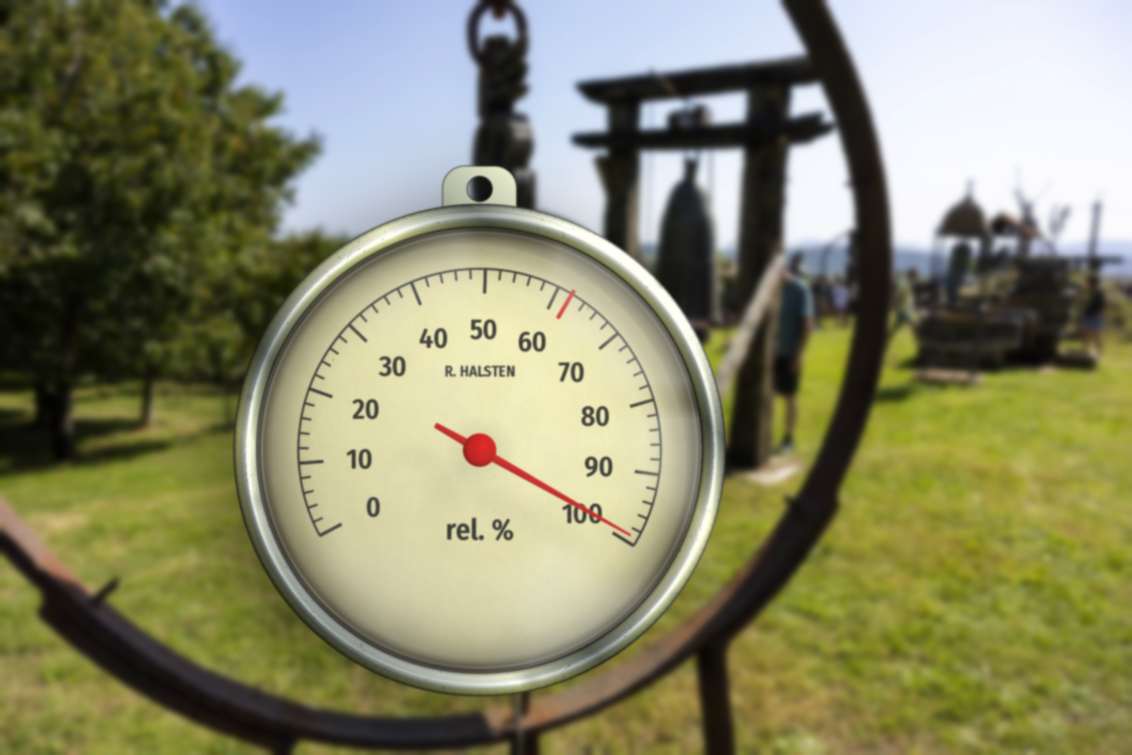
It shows value=99 unit=%
